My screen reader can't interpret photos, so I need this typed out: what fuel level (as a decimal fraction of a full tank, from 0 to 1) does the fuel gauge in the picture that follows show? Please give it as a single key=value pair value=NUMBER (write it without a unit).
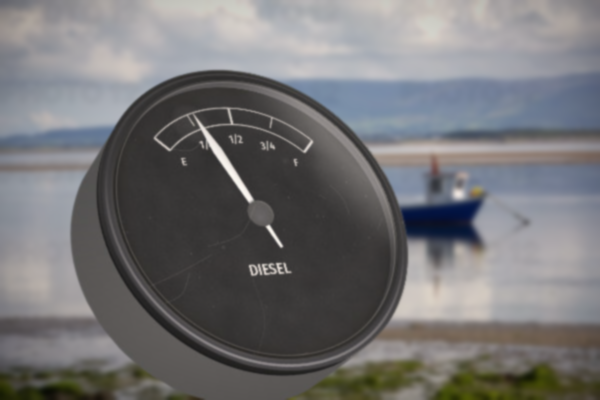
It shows value=0.25
